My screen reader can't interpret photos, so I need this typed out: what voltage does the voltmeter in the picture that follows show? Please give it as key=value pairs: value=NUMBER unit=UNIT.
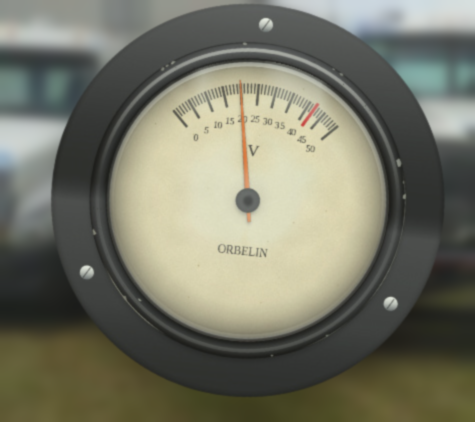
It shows value=20 unit=V
